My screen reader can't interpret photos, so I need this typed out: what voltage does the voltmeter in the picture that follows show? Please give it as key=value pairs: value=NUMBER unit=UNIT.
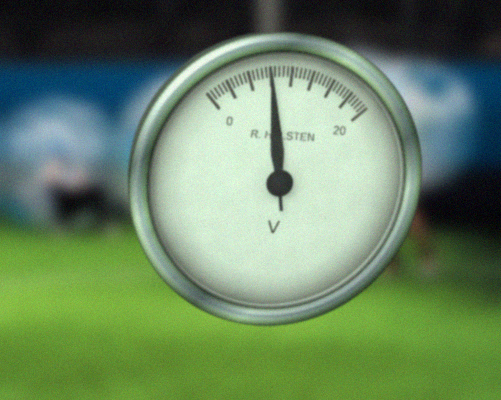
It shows value=7.5 unit=V
